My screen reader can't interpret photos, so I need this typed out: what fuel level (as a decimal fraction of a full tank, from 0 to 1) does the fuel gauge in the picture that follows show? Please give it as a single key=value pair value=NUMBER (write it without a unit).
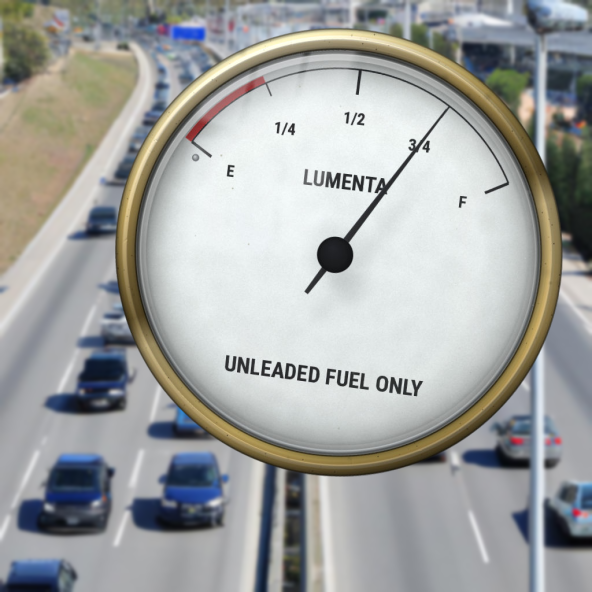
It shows value=0.75
